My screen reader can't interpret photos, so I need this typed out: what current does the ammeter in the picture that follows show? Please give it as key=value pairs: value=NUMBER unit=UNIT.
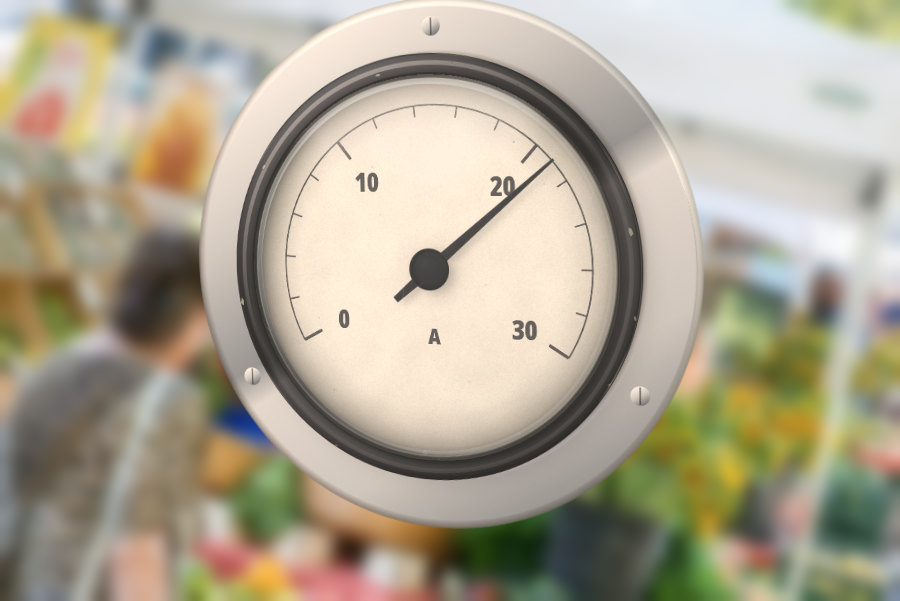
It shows value=21 unit=A
